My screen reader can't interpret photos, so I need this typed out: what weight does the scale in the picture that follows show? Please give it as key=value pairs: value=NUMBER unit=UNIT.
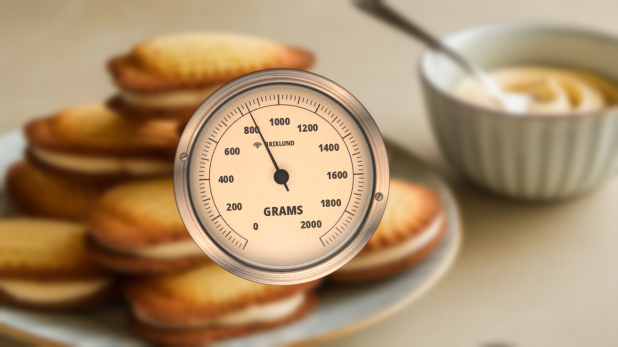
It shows value=840 unit=g
